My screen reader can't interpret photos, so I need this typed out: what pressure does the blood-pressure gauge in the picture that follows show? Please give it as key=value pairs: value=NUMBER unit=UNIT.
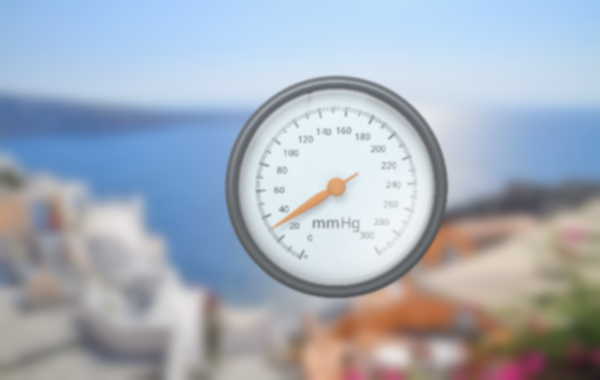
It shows value=30 unit=mmHg
